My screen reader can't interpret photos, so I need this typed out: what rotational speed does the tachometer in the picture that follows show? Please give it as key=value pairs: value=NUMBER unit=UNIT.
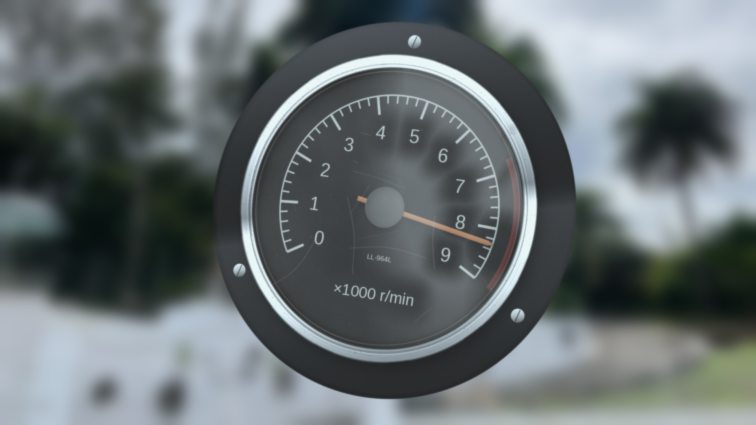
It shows value=8300 unit=rpm
